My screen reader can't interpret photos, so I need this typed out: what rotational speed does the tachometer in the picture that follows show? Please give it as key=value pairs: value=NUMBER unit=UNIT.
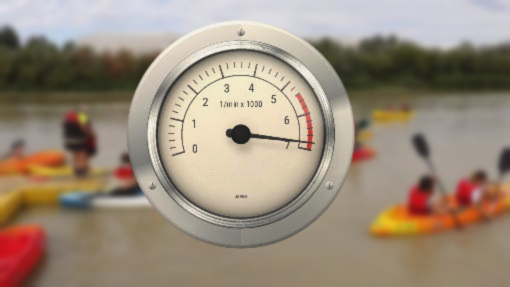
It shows value=6800 unit=rpm
